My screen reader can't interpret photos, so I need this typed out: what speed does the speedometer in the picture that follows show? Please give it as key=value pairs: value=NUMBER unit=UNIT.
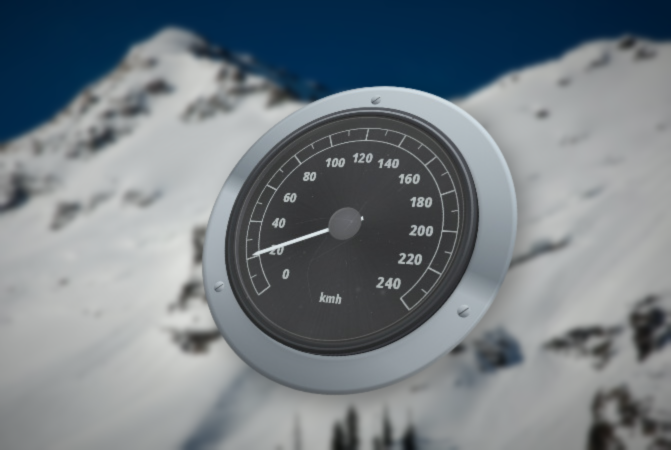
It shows value=20 unit=km/h
